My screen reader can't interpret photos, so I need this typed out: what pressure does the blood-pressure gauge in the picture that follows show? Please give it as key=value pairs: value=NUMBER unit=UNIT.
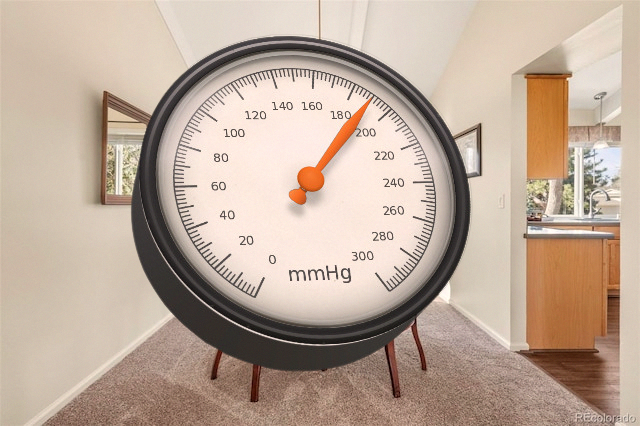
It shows value=190 unit=mmHg
